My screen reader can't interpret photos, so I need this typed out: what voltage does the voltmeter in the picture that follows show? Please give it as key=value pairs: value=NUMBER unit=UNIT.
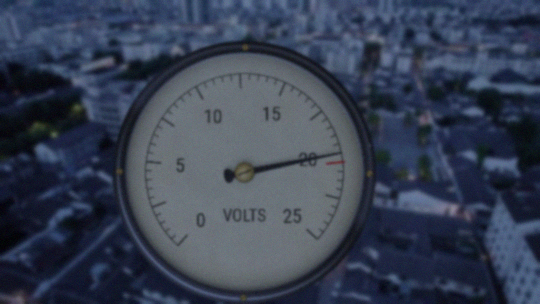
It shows value=20 unit=V
